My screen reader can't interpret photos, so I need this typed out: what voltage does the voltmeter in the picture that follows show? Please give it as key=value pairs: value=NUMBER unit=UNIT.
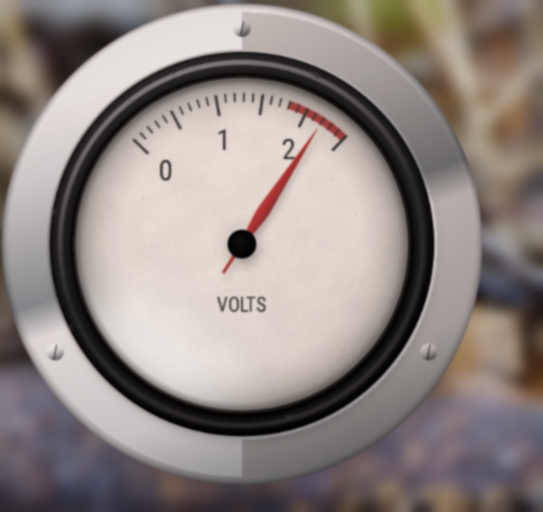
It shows value=2.2 unit=V
